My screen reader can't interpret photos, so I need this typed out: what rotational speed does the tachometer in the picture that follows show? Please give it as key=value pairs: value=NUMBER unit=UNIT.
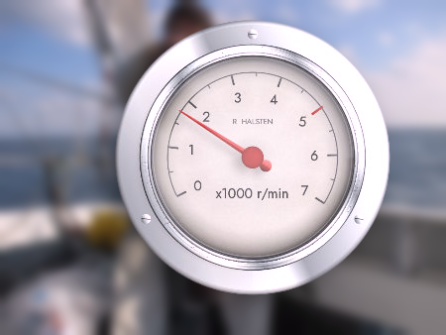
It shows value=1750 unit=rpm
